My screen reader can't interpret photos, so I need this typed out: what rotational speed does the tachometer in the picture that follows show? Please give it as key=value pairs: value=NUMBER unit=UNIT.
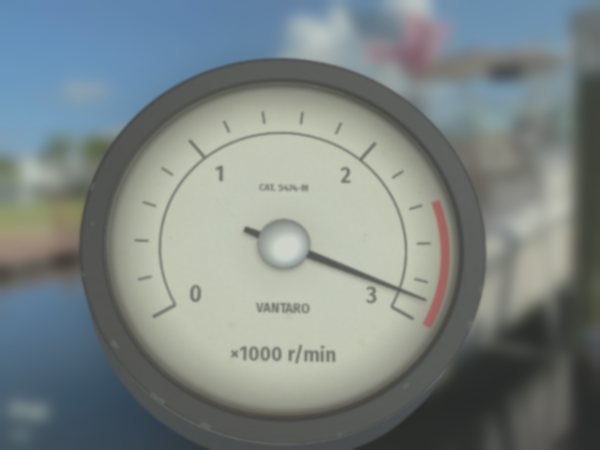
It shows value=2900 unit=rpm
